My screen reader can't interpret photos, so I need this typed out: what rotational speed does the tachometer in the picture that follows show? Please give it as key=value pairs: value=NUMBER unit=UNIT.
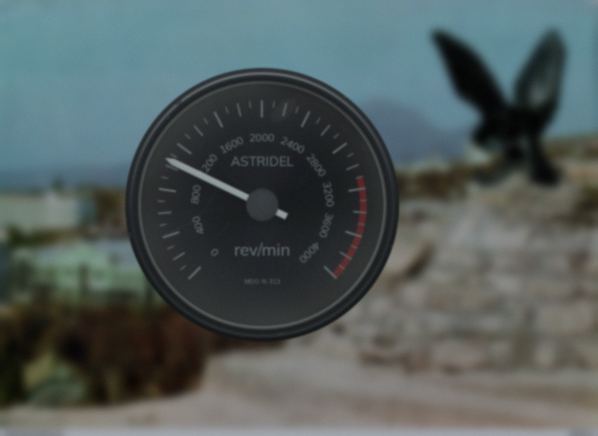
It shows value=1050 unit=rpm
